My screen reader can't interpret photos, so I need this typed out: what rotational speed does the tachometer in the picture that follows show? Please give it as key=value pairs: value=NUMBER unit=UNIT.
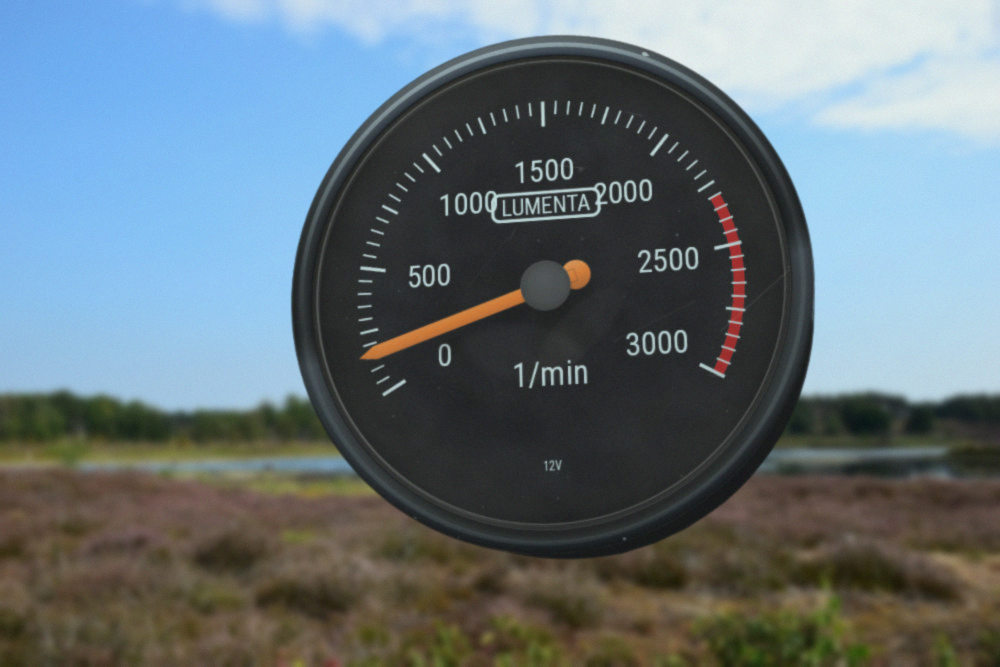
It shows value=150 unit=rpm
